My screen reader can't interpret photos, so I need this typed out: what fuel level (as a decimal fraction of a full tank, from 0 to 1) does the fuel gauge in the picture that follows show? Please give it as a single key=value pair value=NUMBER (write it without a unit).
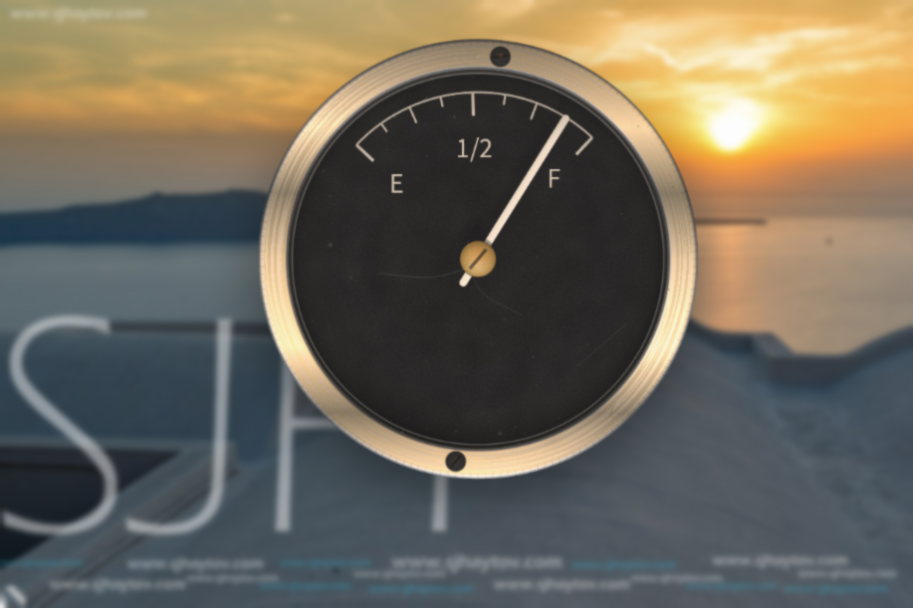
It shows value=0.875
